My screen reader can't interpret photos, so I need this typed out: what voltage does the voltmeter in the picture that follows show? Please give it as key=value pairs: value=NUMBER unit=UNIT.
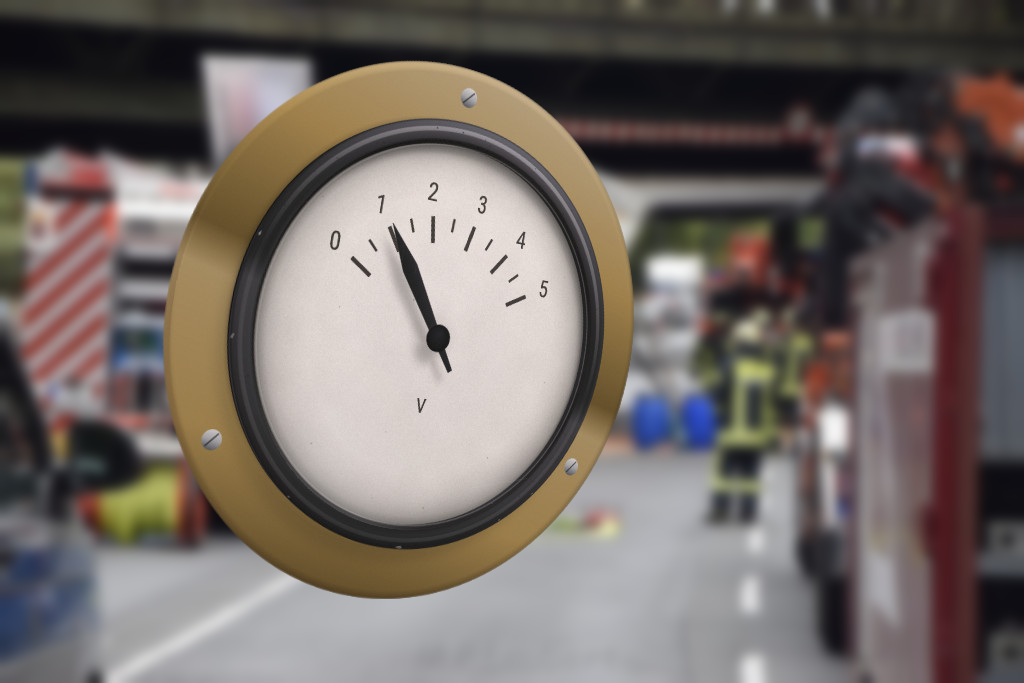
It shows value=1 unit=V
